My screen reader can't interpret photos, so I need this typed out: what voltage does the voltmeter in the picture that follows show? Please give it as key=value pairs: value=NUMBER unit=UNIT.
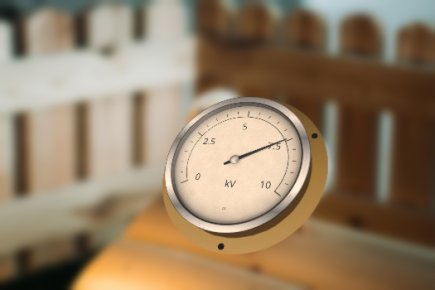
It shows value=7.5 unit=kV
